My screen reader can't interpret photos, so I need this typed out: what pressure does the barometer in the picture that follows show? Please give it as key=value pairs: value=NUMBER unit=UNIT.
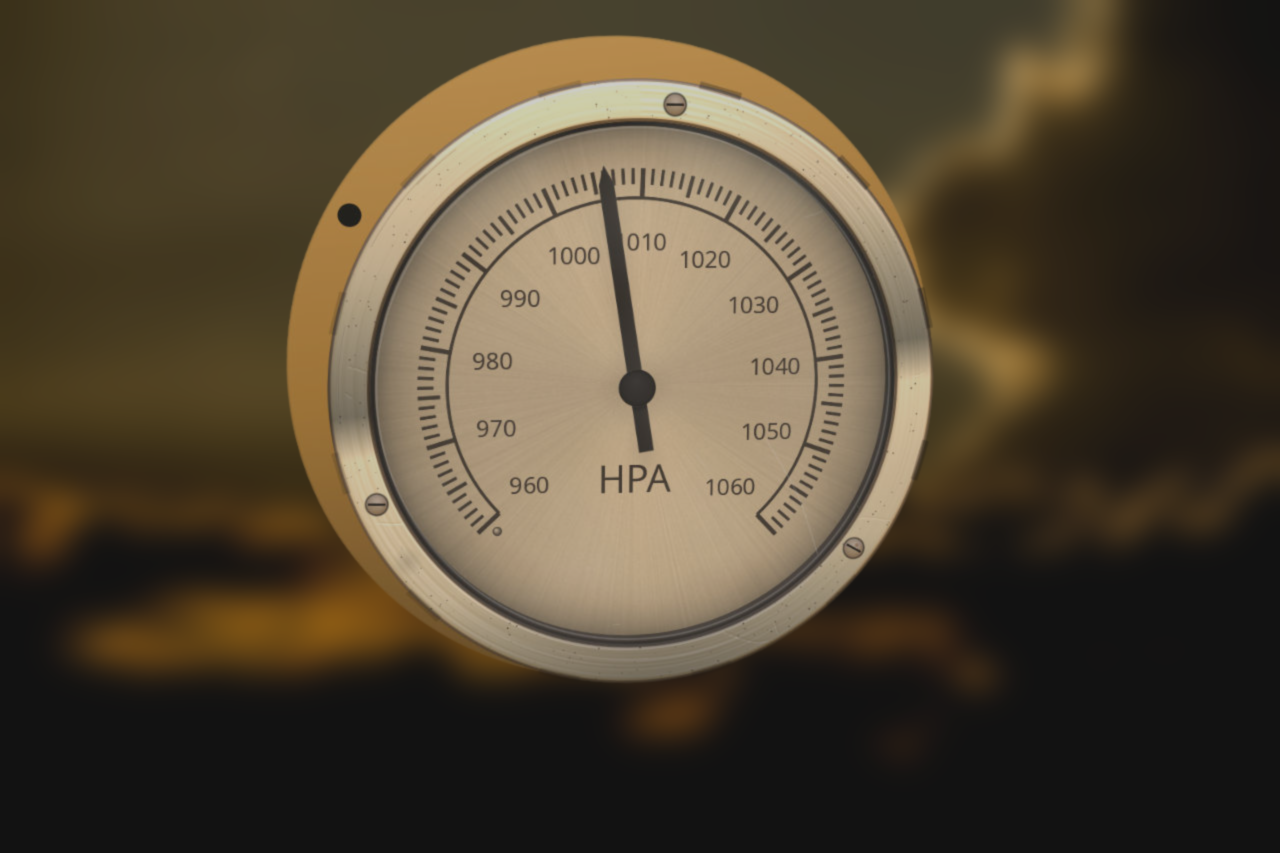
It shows value=1006 unit=hPa
